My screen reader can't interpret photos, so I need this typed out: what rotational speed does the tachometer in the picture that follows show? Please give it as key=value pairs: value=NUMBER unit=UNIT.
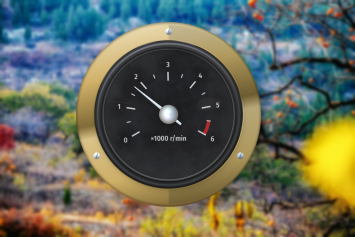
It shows value=1750 unit=rpm
